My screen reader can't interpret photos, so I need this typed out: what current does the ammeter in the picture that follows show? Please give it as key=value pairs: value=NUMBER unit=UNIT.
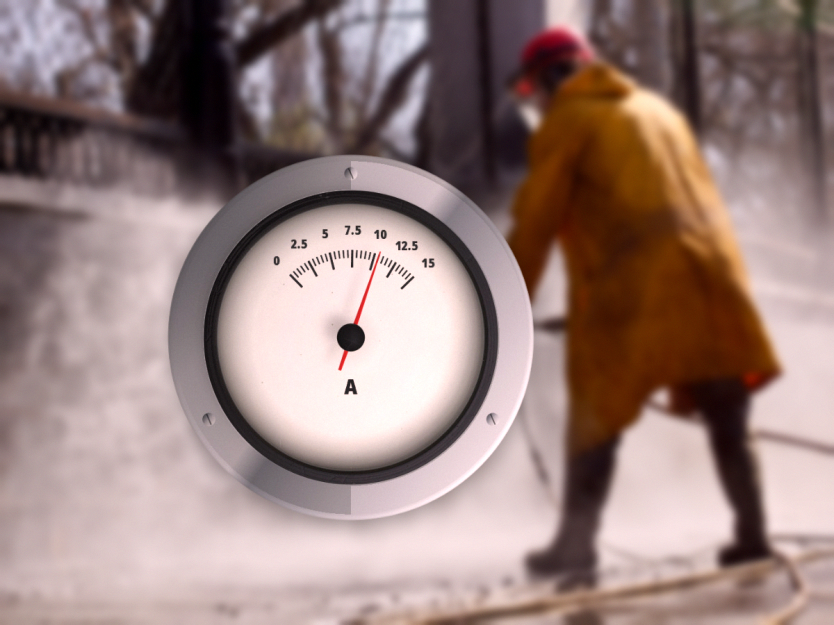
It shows value=10.5 unit=A
